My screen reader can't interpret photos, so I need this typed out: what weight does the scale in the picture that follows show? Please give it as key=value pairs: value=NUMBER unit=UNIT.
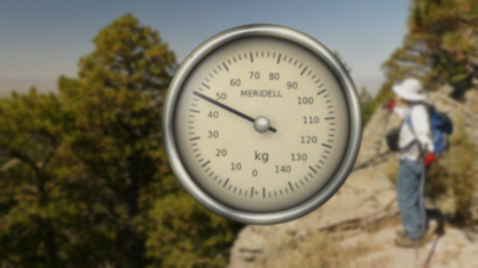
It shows value=46 unit=kg
